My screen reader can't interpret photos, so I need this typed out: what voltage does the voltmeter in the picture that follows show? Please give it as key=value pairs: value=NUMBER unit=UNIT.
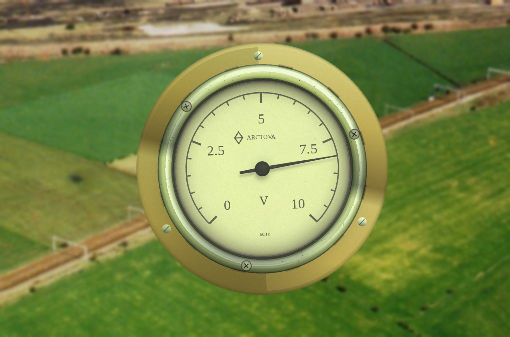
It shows value=8 unit=V
